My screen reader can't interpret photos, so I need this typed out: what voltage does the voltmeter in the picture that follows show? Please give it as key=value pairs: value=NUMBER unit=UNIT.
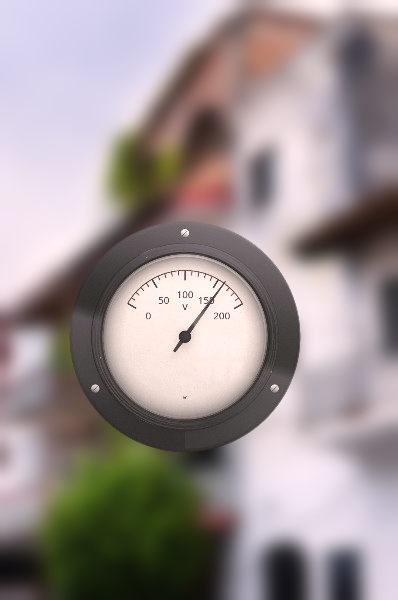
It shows value=160 unit=V
